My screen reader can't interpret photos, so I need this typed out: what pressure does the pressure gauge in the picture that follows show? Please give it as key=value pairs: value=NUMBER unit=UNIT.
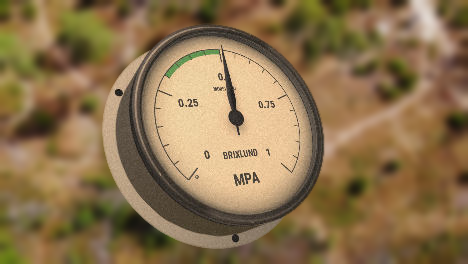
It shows value=0.5 unit=MPa
